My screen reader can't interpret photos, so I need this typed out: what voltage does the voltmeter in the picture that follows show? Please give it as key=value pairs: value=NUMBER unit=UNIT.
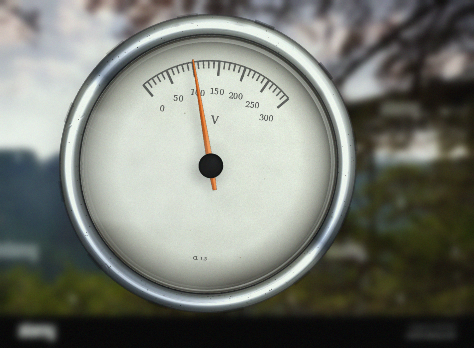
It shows value=100 unit=V
